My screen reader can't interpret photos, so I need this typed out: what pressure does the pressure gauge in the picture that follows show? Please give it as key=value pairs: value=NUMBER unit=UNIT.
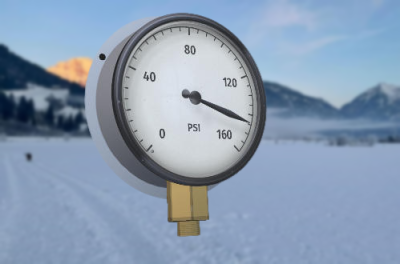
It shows value=145 unit=psi
